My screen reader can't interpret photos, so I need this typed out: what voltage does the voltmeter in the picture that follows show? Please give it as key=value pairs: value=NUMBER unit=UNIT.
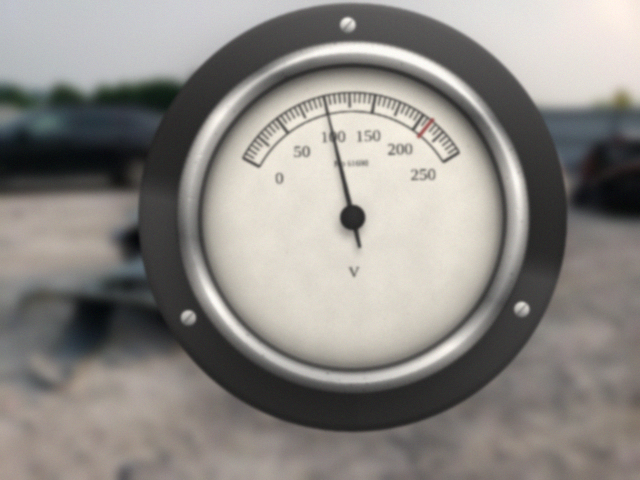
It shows value=100 unit=V
